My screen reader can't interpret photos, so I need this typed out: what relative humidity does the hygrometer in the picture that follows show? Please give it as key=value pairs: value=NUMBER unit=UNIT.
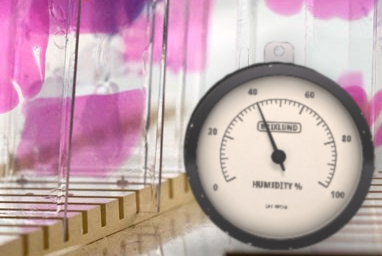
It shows value=40 unit=%
